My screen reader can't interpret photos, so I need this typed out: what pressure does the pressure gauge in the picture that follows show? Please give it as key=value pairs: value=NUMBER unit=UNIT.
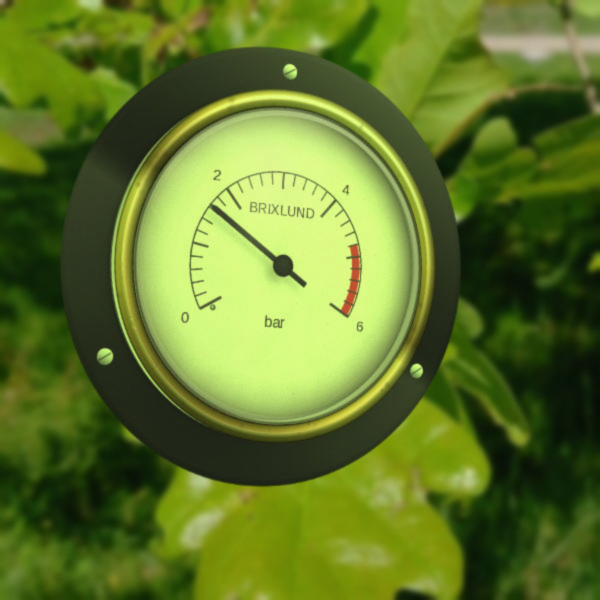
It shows value=1.6 unit=bar
